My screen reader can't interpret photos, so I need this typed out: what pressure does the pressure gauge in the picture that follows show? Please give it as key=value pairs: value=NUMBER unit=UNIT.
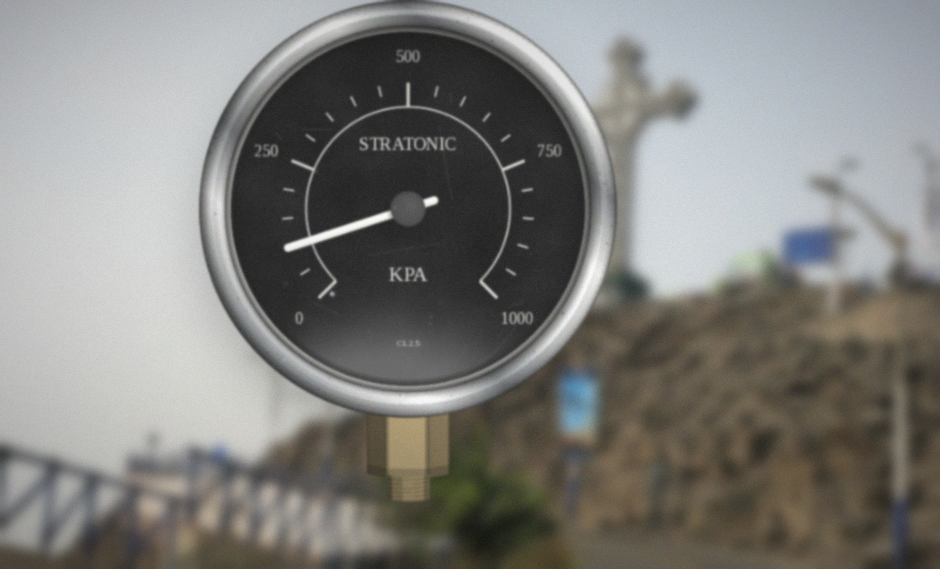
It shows value=100 unit=kPa
